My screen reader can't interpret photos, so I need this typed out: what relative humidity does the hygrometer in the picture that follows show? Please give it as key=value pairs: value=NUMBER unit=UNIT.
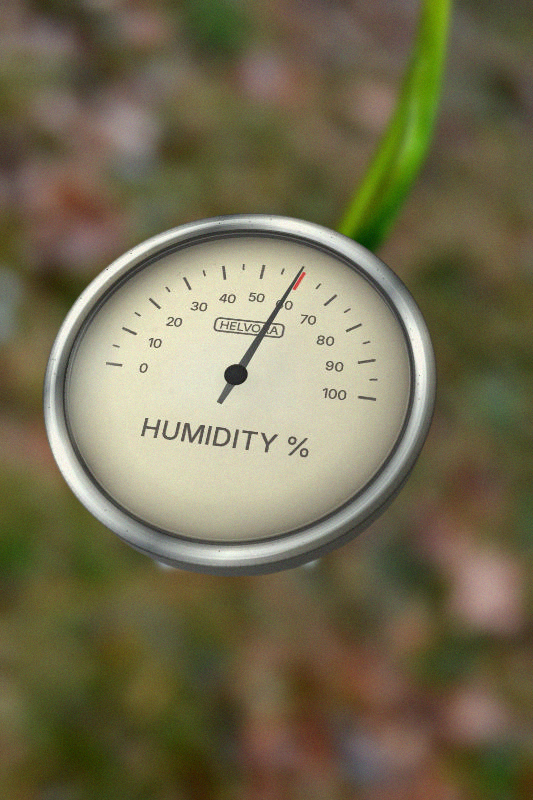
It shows value=60 unit=%
